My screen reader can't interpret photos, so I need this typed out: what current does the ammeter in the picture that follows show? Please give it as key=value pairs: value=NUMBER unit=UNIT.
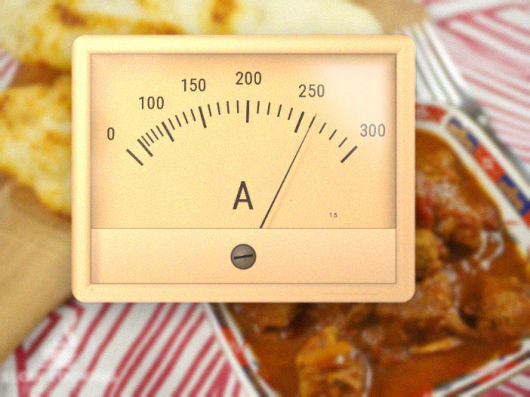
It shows value=260 unit=A
